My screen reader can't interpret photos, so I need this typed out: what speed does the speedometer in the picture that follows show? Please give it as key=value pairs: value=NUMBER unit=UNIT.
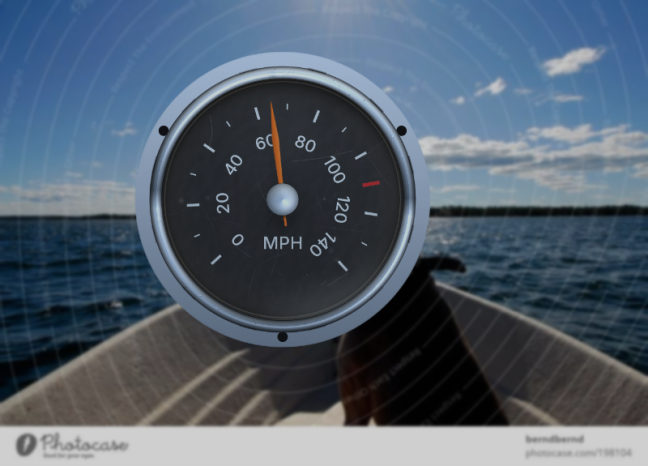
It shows value=65 unit=mph
